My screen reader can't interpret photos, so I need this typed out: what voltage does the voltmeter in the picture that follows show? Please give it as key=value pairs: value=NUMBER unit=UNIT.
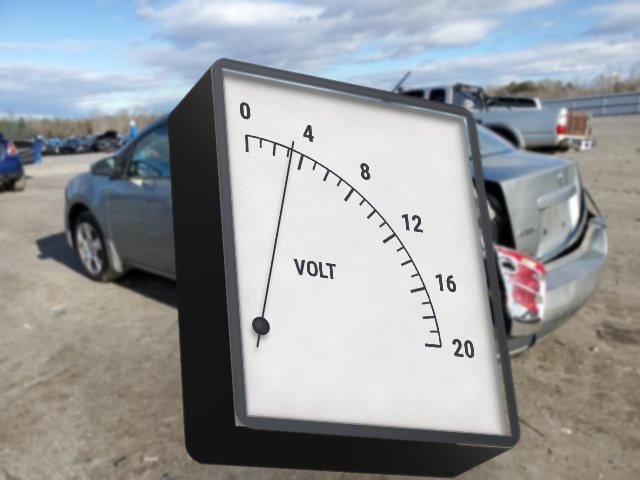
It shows value=3 unit=V
